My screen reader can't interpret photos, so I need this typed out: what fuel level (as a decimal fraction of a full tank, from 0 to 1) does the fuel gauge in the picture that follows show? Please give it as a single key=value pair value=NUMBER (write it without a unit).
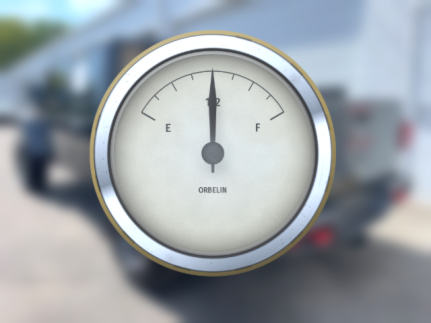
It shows value=0.5
